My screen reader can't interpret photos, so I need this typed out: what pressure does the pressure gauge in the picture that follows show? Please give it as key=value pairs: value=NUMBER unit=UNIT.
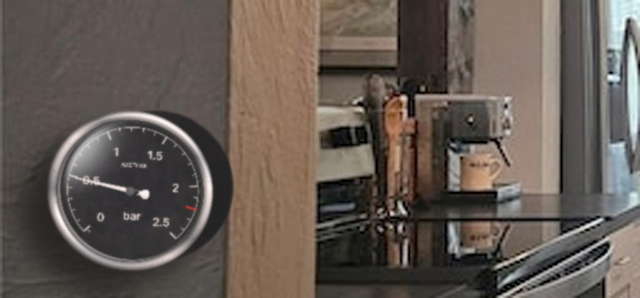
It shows value=0.5 unit=bar
